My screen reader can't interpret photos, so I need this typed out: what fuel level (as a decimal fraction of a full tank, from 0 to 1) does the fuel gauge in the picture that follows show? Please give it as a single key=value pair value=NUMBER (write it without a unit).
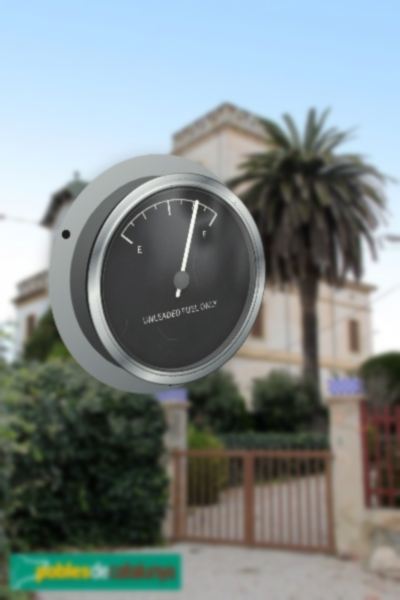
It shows value=0.75
